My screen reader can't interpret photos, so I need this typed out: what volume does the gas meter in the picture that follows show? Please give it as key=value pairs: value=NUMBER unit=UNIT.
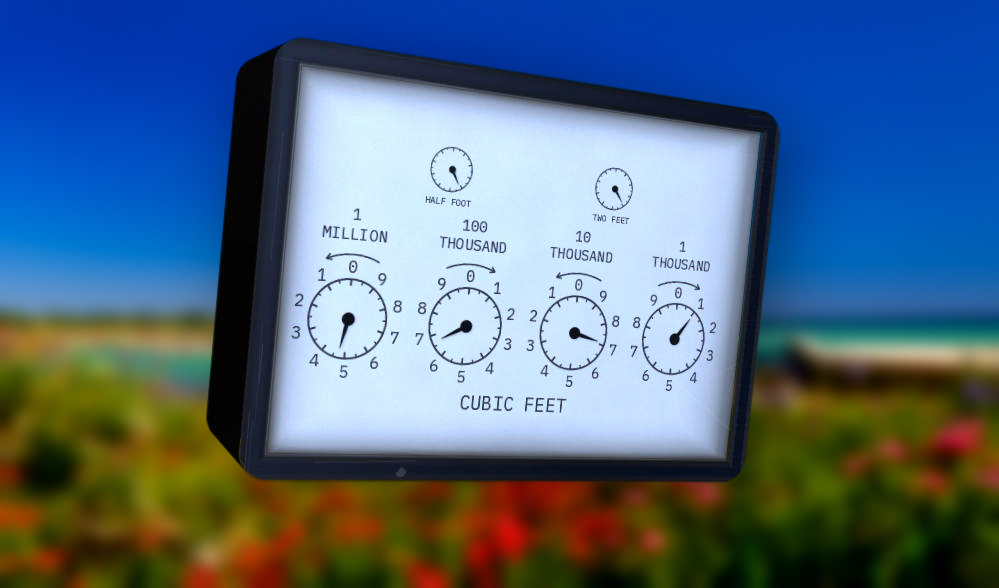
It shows value=467100 unit=ft³
